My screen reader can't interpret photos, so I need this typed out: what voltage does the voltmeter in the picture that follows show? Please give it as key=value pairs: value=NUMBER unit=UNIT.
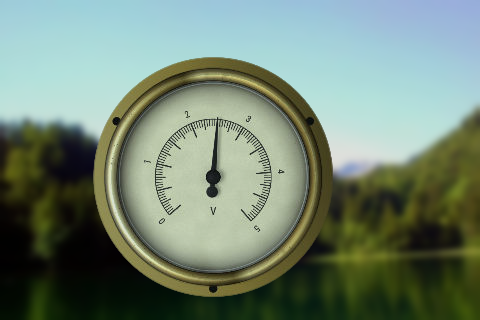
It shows value=2.5 unit=V
